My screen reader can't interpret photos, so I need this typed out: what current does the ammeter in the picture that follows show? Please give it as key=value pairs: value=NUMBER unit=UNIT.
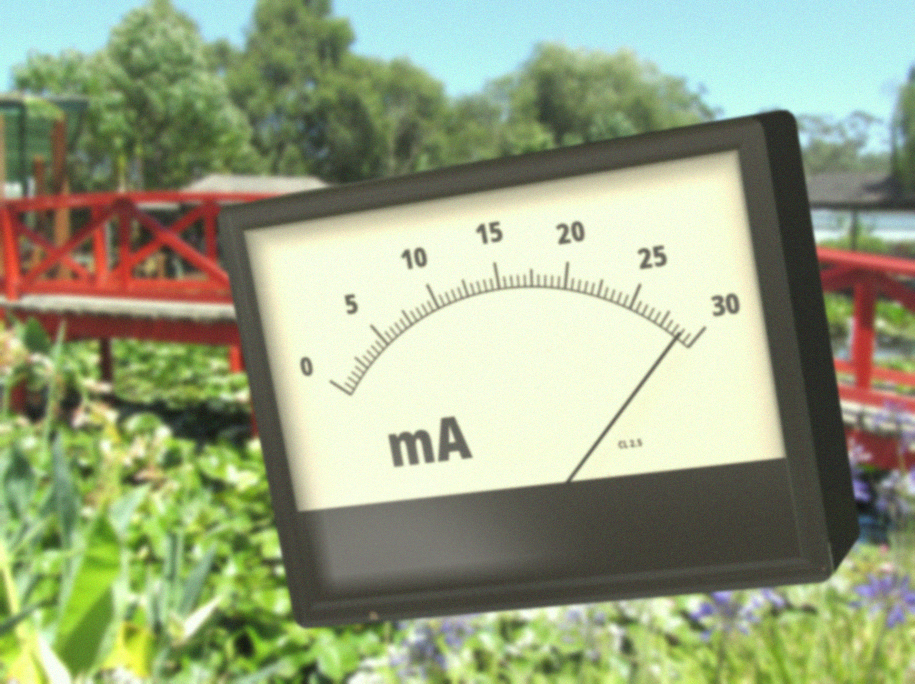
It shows value=29 unit=mA
